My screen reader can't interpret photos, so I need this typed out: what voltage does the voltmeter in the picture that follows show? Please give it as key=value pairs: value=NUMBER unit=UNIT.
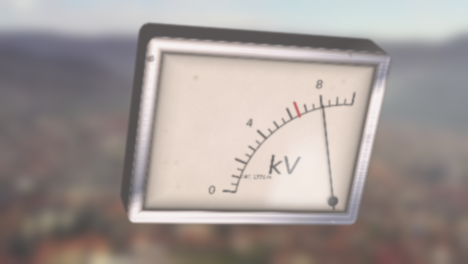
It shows value=8 unit=kV
